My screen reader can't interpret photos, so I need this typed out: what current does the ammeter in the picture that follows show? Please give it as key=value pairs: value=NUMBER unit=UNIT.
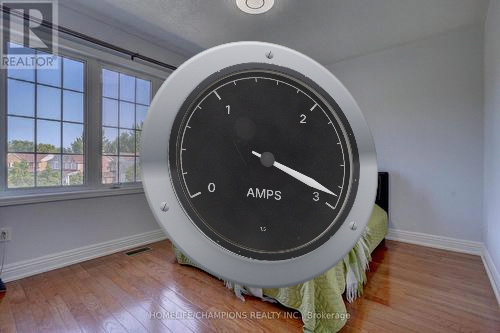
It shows value=2.9 unit=A
